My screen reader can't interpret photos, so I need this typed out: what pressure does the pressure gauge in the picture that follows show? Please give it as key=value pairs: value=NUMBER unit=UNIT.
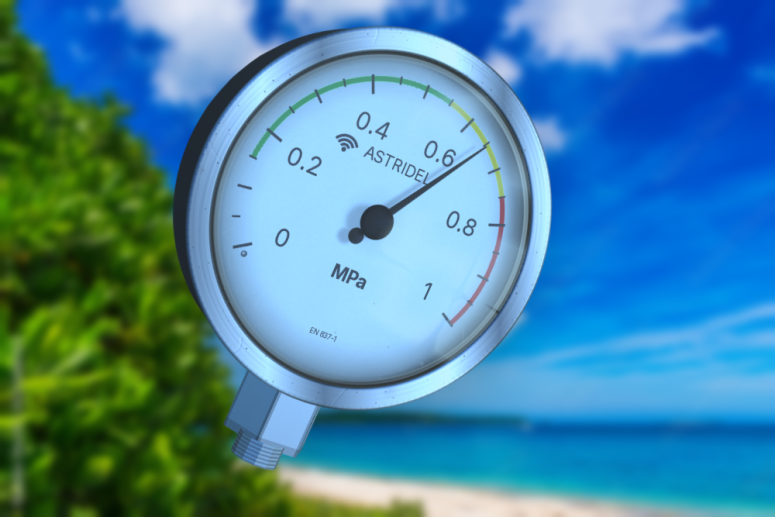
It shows value=0.65 unit=MPa
